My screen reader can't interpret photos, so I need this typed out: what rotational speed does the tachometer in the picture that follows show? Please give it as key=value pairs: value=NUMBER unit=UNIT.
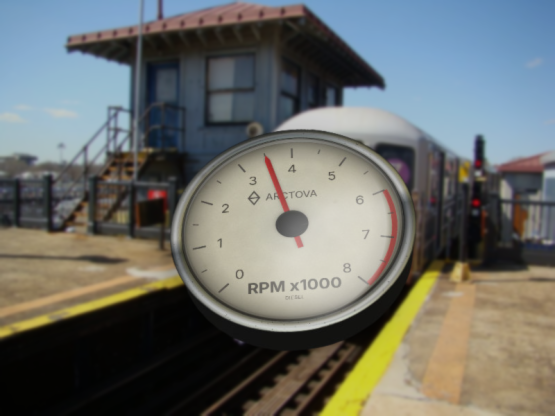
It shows value=3500 unit=rpm
